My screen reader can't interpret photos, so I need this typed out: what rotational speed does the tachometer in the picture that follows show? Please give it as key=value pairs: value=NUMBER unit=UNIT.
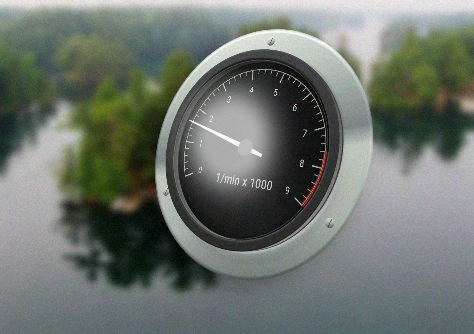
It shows value=1600 unit=rpm
